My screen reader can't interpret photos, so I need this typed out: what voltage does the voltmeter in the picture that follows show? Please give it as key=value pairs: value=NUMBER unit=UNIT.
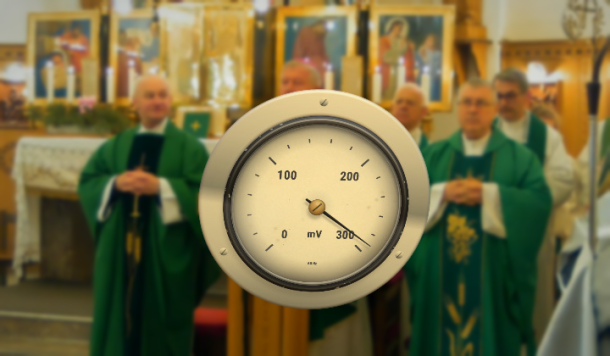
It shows value=290 unit=mV
